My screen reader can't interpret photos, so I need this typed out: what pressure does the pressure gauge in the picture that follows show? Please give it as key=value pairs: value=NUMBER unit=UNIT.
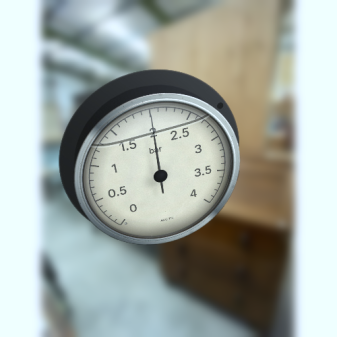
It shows value=2 unit=bar
